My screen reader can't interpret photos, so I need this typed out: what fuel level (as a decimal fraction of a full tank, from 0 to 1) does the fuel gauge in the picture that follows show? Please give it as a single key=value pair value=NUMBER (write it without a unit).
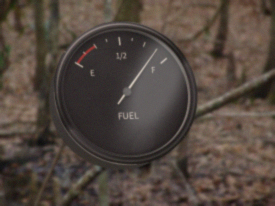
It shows value=0.875
